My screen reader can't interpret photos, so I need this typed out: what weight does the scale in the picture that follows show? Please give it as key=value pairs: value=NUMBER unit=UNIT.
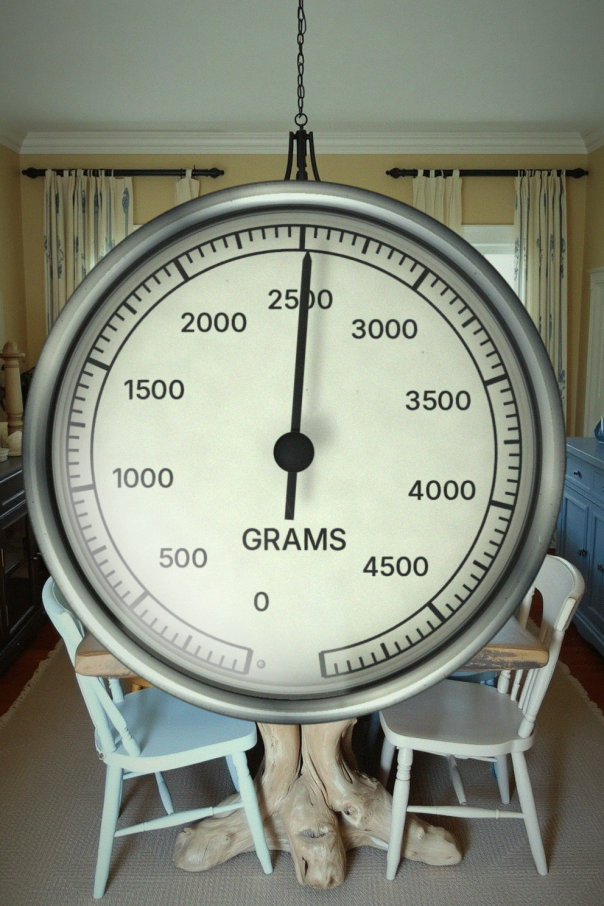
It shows value=2525 unit=g
